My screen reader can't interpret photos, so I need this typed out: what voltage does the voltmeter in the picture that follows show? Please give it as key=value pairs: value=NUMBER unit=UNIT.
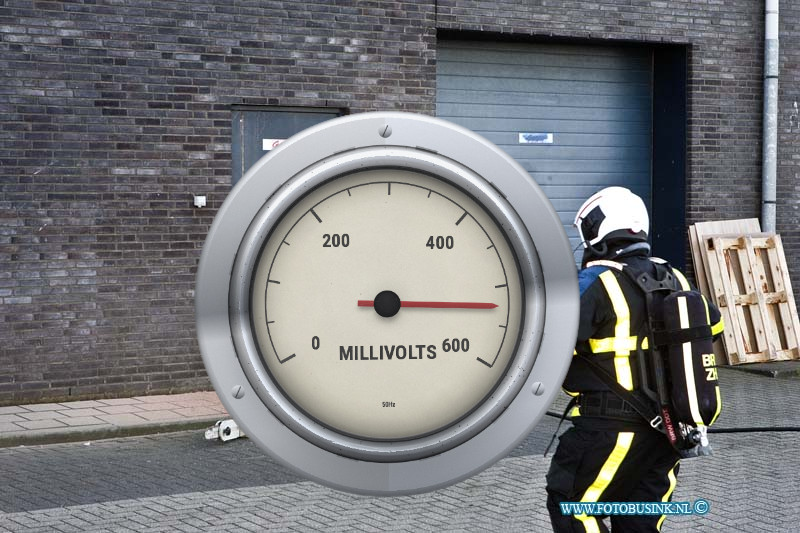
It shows value=525 unit=mV
